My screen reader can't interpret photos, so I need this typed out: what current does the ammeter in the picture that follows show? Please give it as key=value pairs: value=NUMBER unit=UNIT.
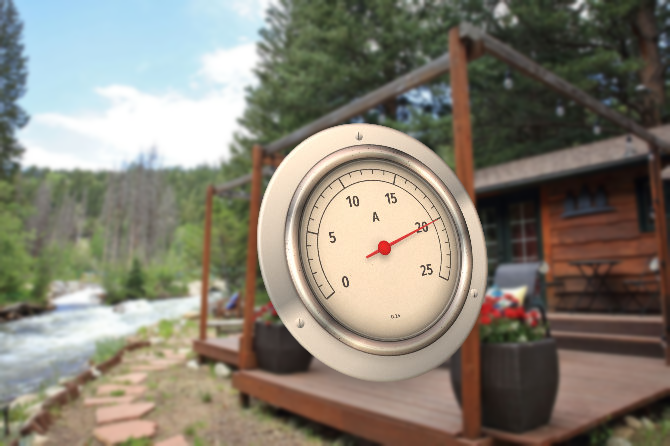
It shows value=20 unit=A
